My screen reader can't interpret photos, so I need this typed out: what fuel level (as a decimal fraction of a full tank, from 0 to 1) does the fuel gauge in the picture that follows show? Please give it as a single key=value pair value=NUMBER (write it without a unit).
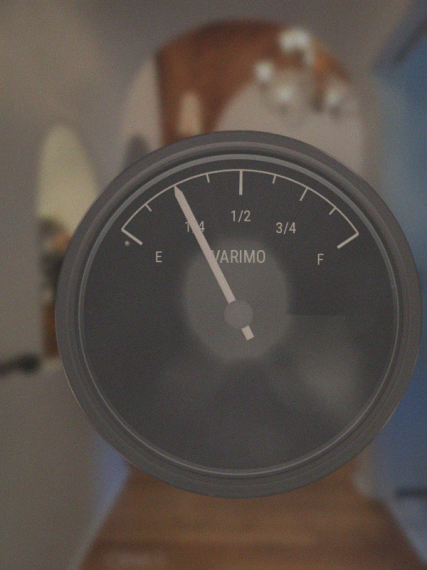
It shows value=0.25
